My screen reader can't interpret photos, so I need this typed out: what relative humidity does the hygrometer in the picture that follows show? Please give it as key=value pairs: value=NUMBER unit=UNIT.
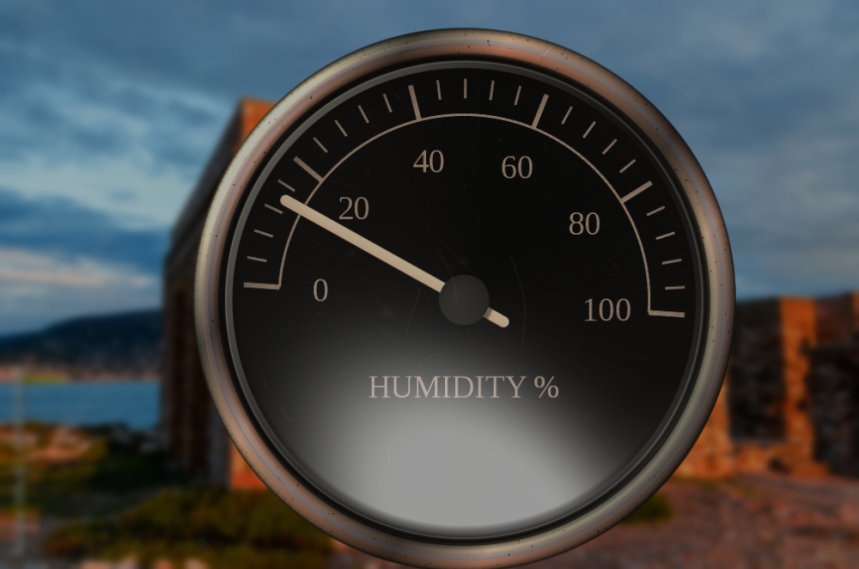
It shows value=14 unit=%
